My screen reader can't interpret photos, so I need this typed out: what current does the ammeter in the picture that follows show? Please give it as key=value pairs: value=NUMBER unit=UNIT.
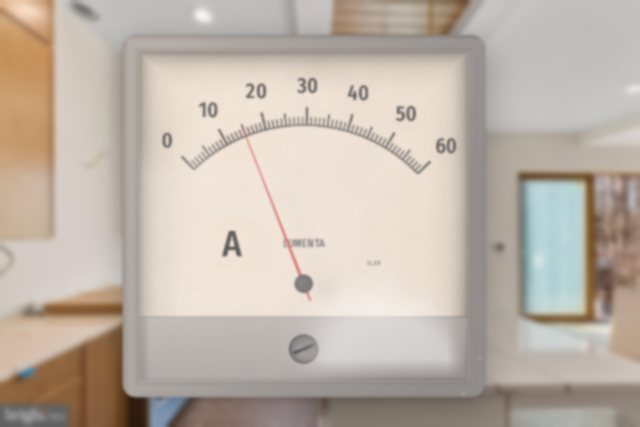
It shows value=15 unit=A
